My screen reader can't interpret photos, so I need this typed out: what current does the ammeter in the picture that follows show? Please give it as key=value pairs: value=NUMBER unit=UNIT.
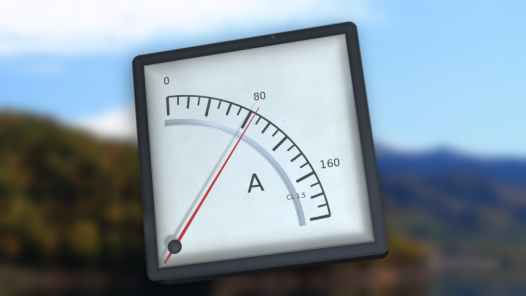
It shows value=85 unit=A
